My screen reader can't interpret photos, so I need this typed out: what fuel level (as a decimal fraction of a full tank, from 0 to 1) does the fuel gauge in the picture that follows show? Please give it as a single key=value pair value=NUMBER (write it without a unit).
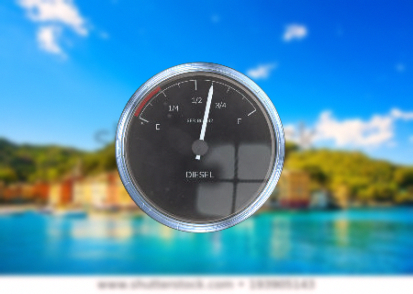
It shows value=0.625
